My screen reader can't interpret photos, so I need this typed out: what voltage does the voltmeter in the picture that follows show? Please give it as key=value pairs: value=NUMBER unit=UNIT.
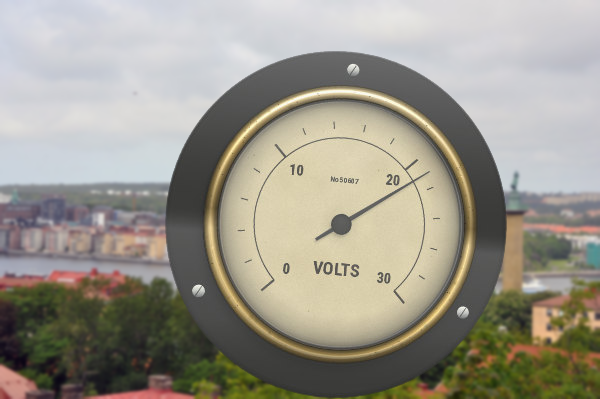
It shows value=21 unit=V
